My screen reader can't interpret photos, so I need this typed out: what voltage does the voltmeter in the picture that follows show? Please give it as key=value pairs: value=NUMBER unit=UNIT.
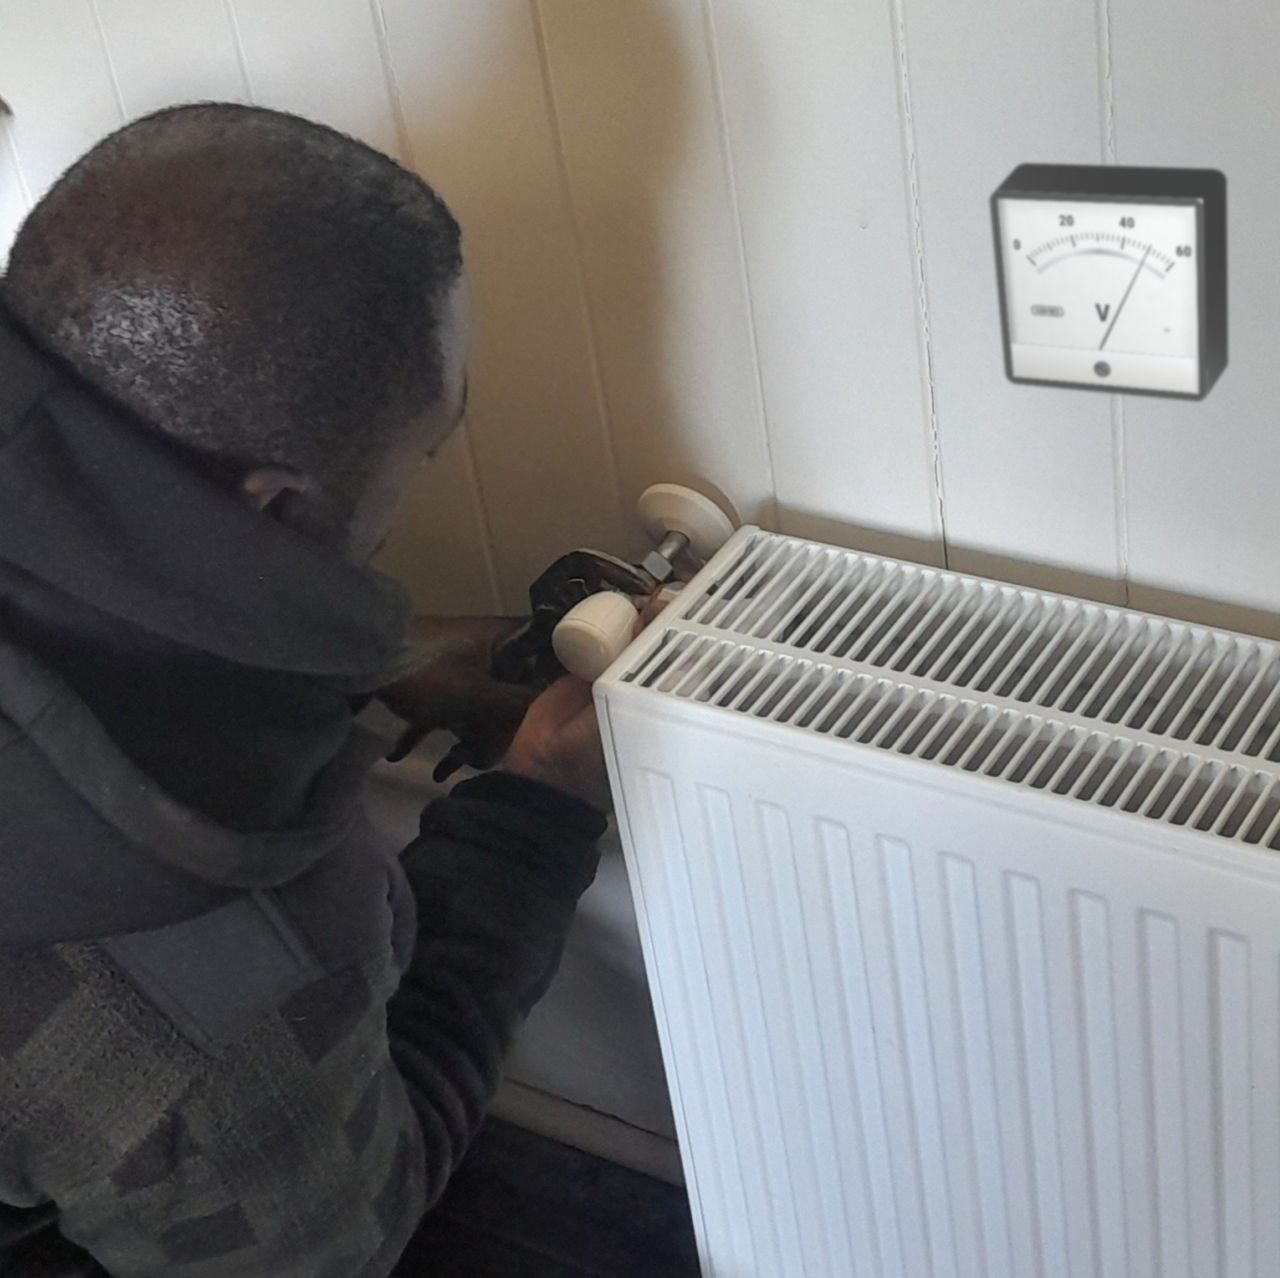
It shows value=50 unit=V
